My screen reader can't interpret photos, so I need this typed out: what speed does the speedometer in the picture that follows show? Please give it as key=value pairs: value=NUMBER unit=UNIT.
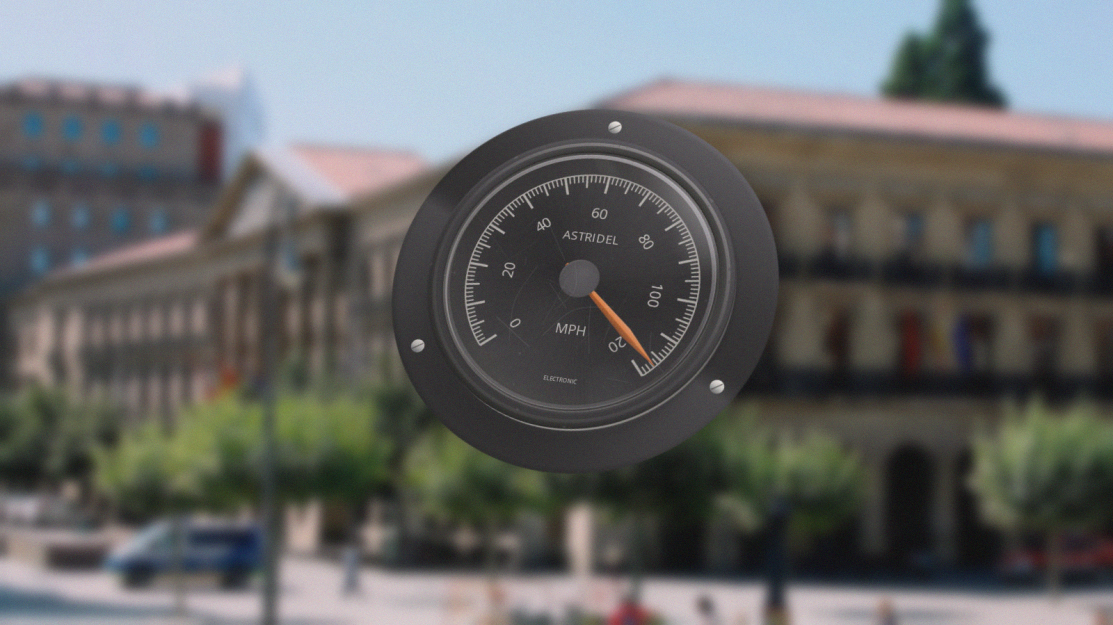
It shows value=117 unit=mph
